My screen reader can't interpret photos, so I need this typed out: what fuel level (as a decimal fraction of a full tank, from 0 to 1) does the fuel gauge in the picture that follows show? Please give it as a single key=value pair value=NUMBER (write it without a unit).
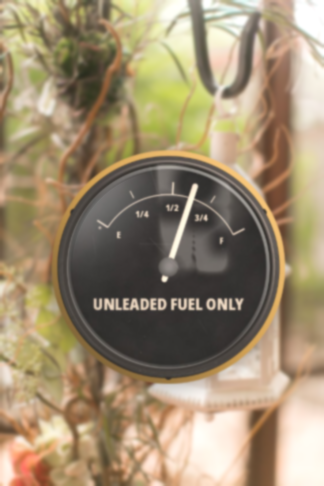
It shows value=0.625
